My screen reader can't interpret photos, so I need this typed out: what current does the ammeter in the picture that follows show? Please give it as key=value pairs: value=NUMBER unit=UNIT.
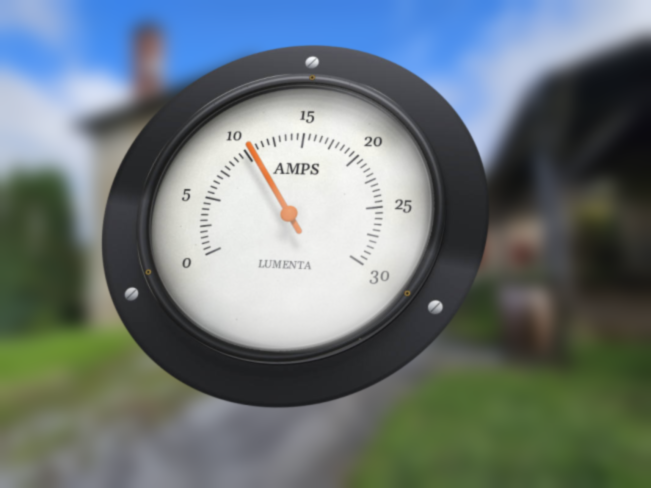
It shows value=10.5 unit=A
